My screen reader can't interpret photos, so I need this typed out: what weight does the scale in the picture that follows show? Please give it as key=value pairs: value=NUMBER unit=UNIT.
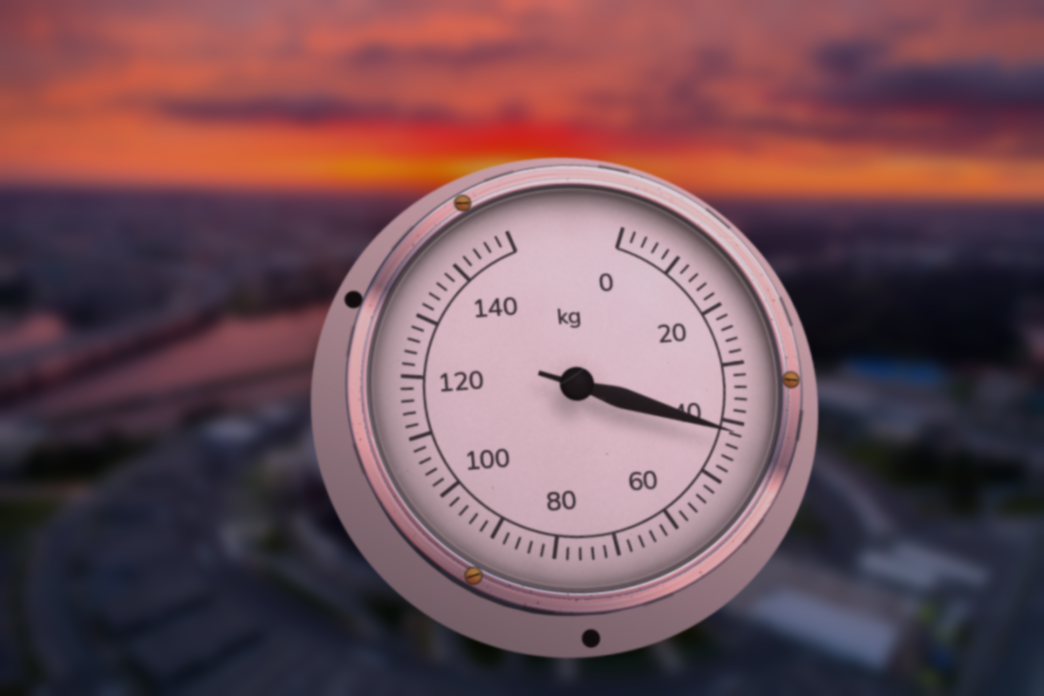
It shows value=42 unit=kg
